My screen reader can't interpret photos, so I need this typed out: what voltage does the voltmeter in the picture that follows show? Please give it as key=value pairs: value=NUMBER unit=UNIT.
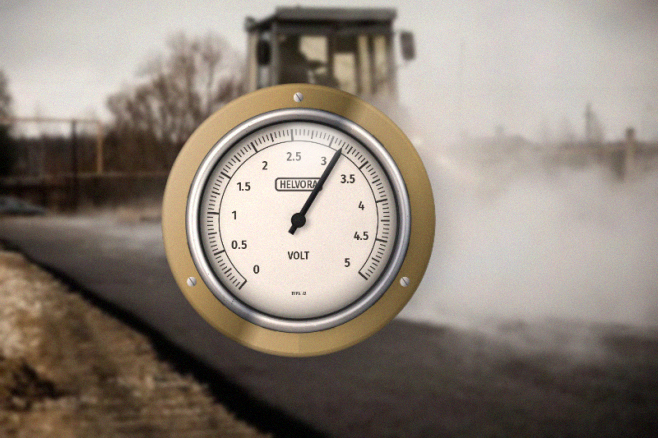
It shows value=3.15 unit=V
